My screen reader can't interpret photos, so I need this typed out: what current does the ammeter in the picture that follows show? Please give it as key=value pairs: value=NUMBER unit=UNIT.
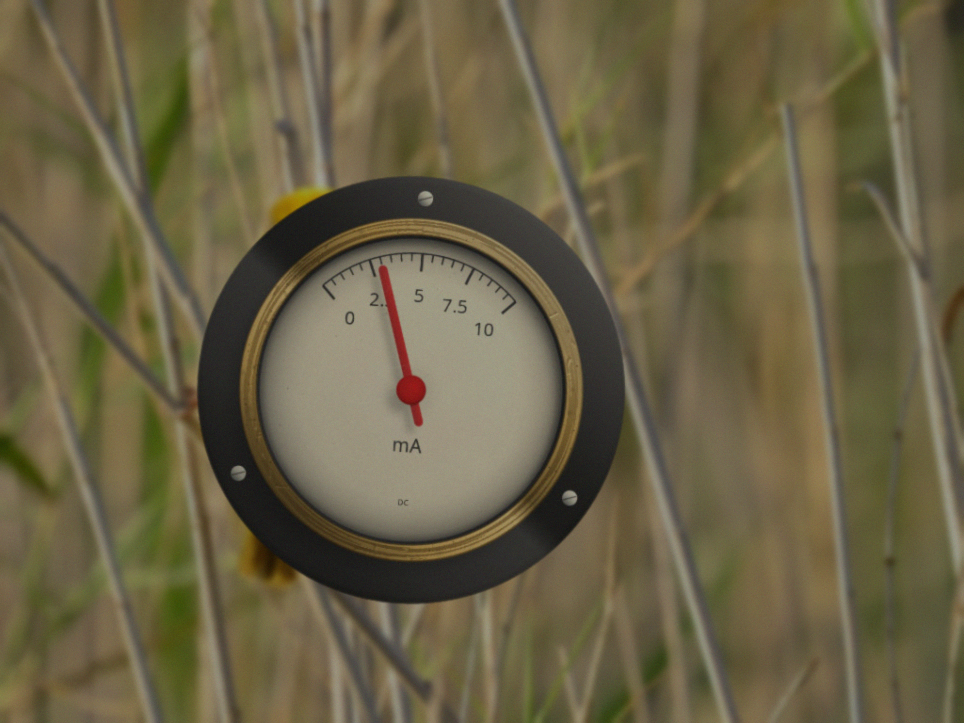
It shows value=3 unit=mA
